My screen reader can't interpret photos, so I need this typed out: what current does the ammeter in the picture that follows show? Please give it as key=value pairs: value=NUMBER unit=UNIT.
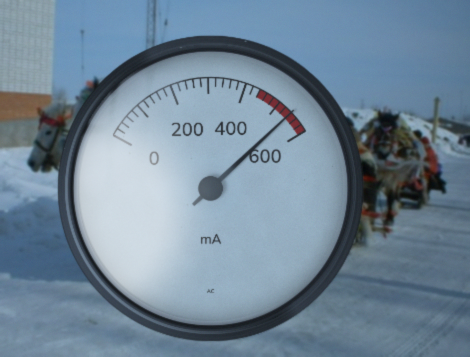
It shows value=540 unit=mA
